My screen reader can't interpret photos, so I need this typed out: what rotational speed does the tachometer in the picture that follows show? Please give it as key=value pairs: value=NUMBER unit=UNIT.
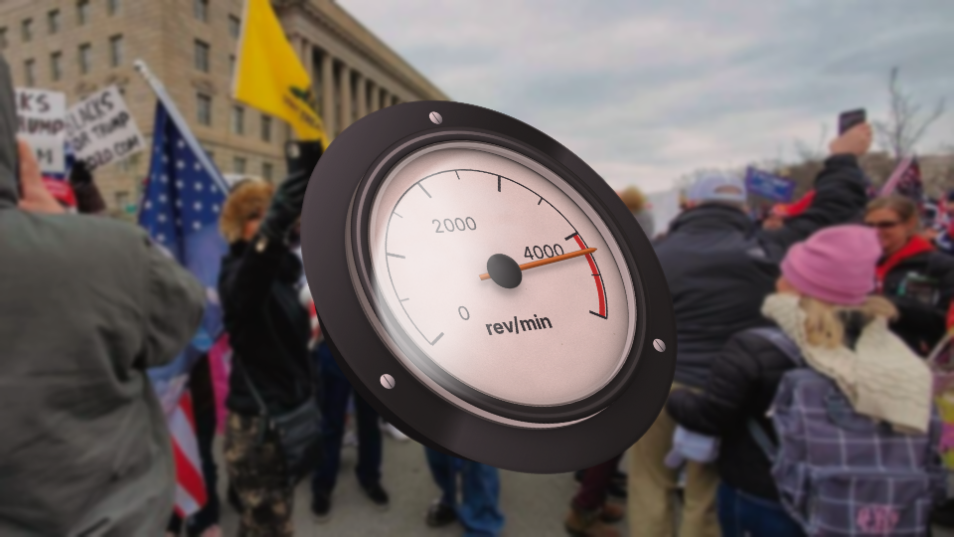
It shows value=4250 unit=rpm
